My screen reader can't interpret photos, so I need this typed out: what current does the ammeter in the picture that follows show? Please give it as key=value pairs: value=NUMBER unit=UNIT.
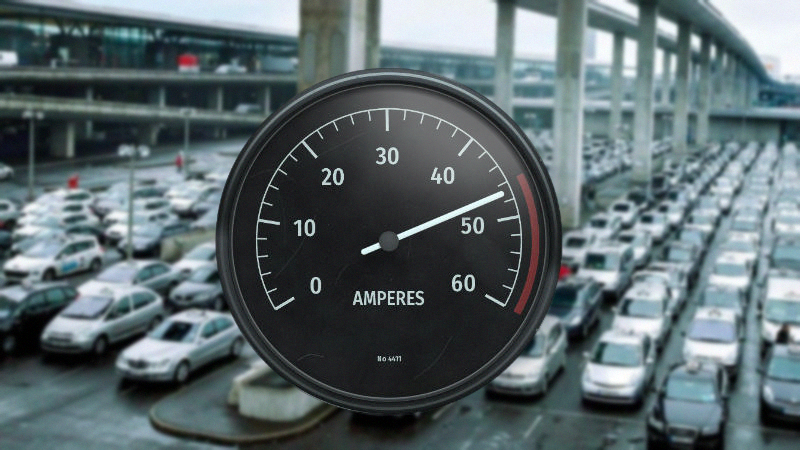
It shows value=47 unit=A
